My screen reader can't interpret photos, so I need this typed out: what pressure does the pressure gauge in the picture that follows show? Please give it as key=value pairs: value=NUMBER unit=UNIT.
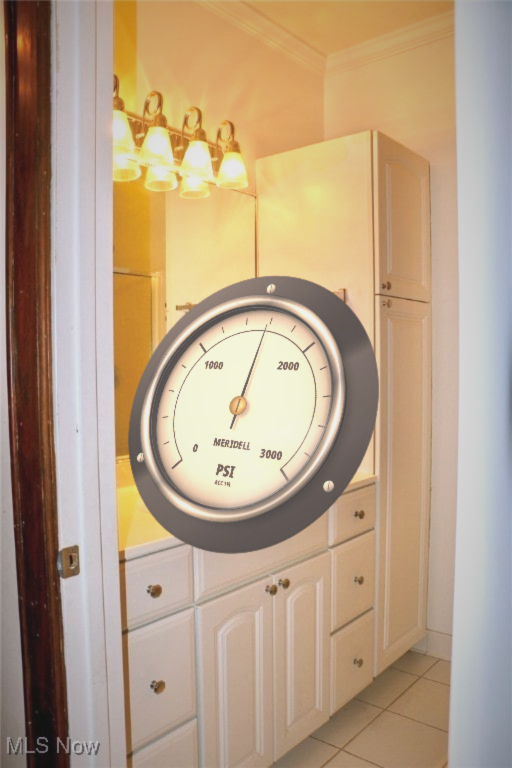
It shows value=1600 unit=psi
